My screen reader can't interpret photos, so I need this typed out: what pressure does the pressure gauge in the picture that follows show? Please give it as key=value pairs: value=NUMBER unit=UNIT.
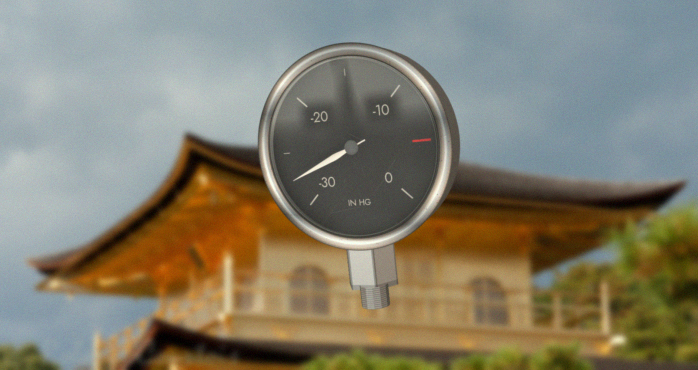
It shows value=-27.5 unit=inHg
